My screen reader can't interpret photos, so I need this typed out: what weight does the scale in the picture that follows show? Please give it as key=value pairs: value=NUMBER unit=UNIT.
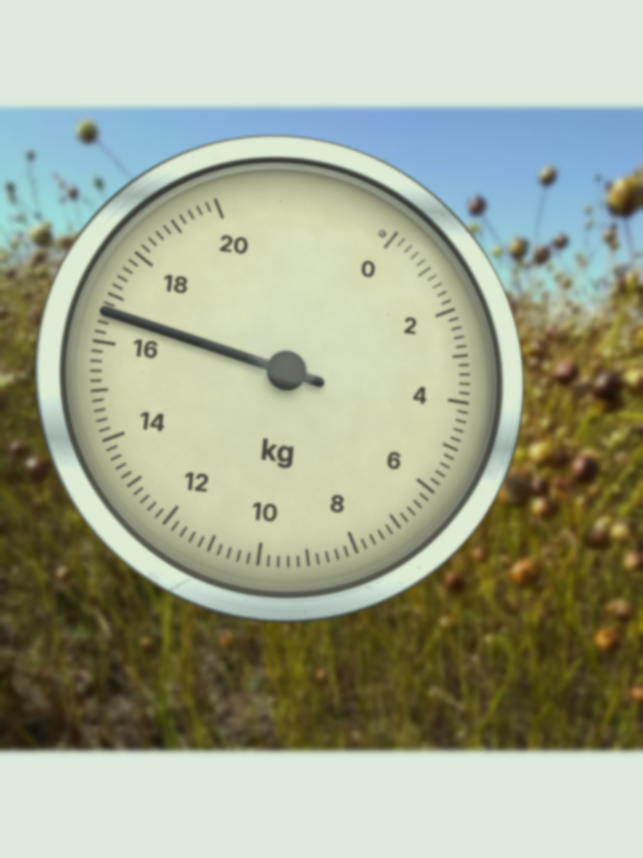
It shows value=16.6 unit=kg
